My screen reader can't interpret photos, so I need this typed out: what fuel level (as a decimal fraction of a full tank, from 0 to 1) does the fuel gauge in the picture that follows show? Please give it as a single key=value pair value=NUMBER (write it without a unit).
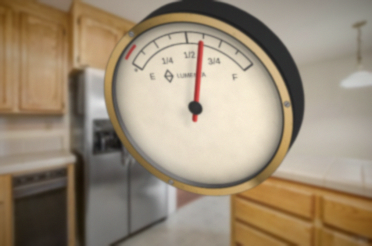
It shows value=0.625
